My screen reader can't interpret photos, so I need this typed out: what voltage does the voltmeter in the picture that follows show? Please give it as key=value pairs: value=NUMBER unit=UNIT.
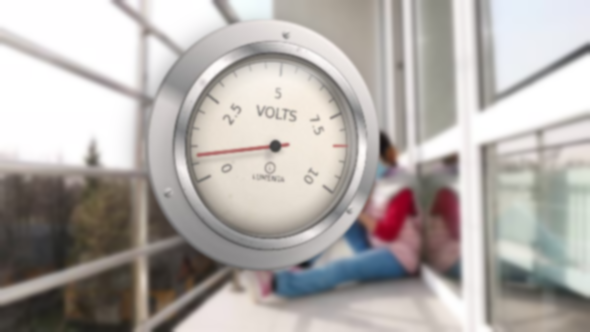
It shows value=0.75 unit=V
